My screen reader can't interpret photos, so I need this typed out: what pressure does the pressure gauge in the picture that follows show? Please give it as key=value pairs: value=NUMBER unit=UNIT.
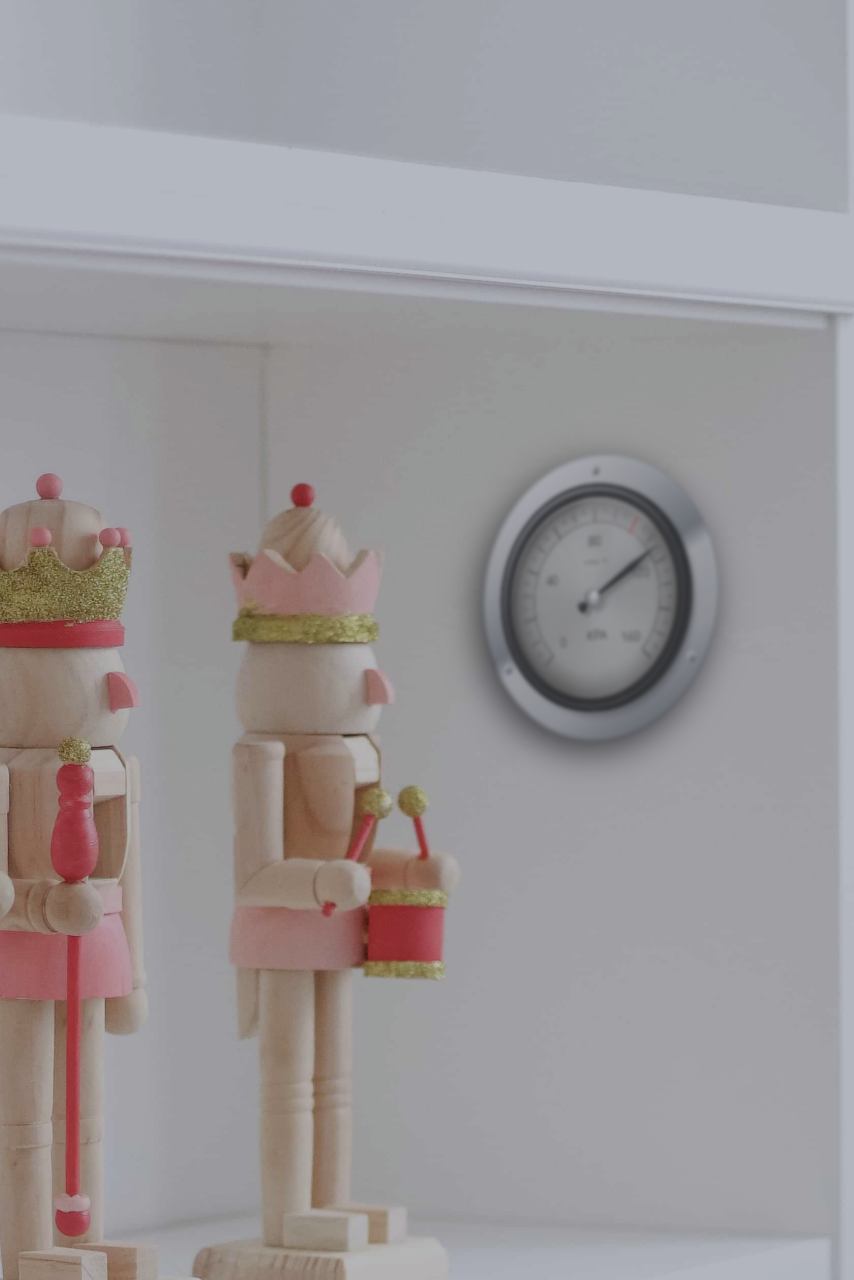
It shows value=115 unit=kPa
